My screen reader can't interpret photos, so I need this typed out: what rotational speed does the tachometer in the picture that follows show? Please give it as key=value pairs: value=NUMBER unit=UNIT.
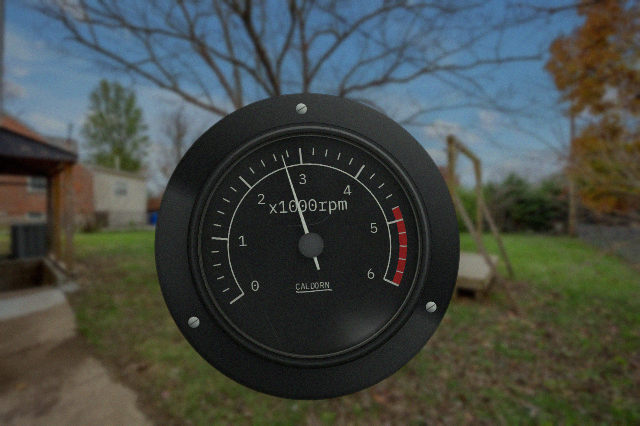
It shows value=2700 unit=rpm
